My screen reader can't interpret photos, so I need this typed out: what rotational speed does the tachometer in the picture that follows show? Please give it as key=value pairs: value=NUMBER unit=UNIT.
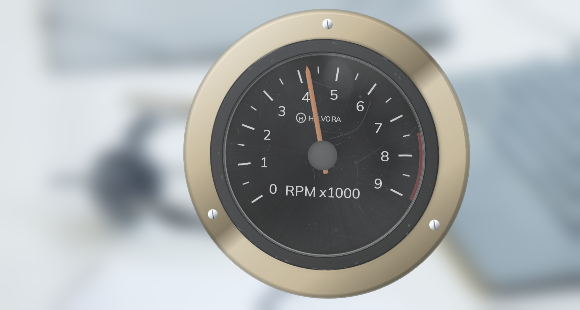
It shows value=4250 unit=rpm
